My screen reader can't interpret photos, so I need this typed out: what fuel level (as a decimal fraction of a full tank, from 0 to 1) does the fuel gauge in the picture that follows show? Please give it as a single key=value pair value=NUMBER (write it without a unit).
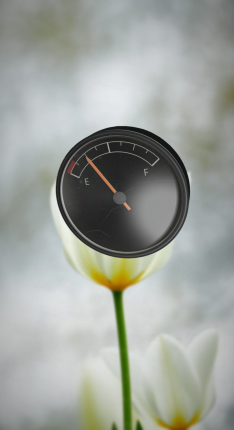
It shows value=0.25
